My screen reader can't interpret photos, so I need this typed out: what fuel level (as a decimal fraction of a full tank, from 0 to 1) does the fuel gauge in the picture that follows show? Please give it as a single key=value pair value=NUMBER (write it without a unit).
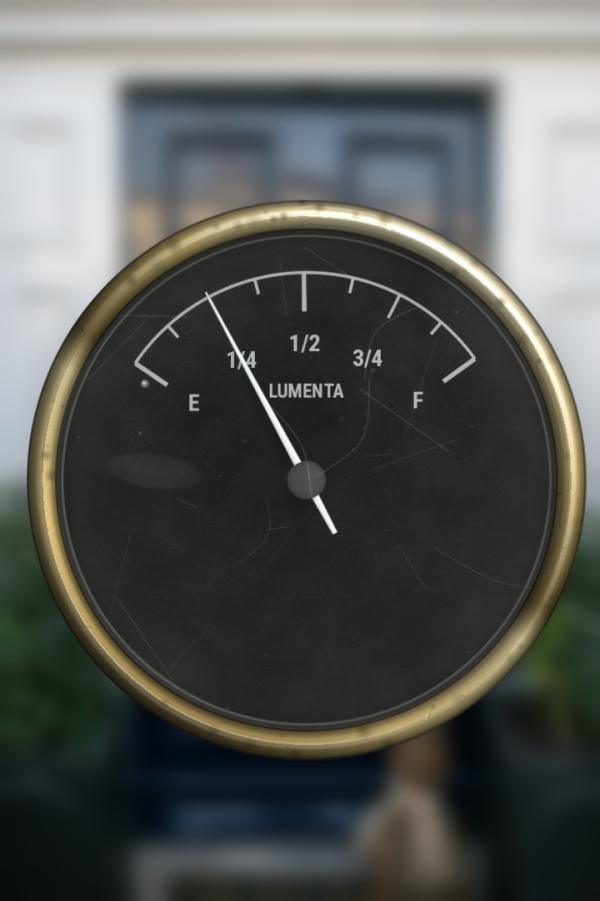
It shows value=0.25
